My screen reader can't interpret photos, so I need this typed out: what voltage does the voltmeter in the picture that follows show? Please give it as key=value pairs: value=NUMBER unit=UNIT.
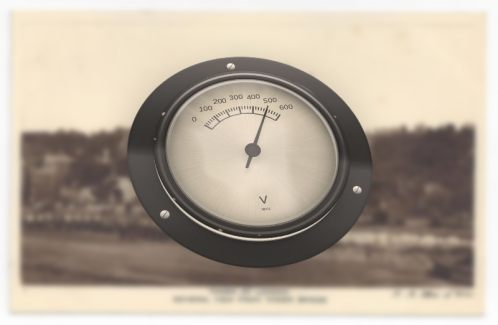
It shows value=500 unit=V
